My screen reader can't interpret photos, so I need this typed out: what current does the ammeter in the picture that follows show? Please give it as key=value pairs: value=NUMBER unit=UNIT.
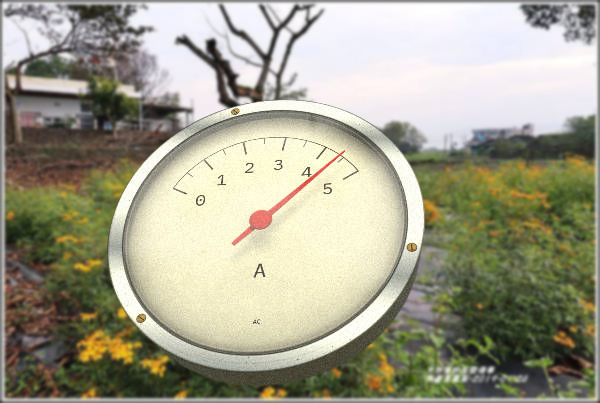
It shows value=4.5 unit=A
